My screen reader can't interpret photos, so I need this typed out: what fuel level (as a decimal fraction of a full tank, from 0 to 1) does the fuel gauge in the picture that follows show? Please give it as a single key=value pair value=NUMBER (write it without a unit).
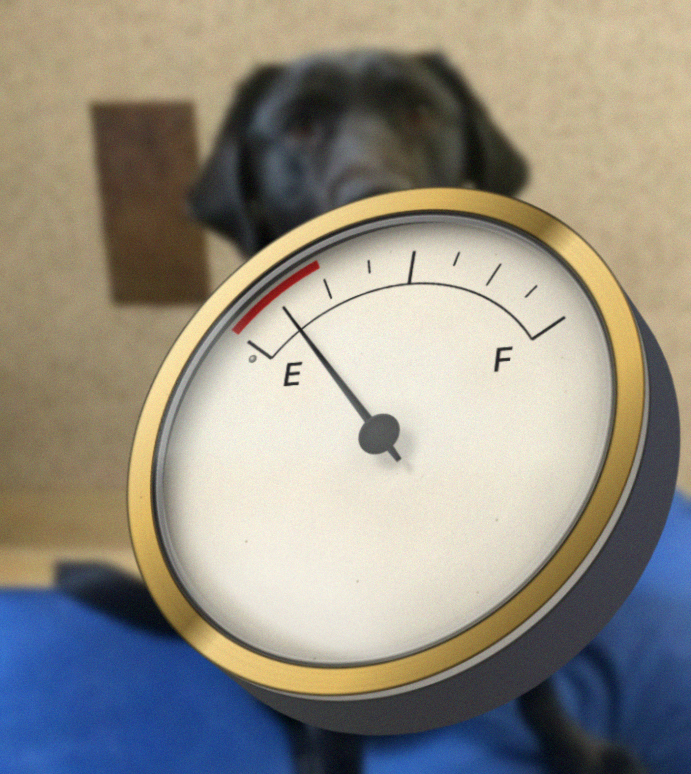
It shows value=0.125
